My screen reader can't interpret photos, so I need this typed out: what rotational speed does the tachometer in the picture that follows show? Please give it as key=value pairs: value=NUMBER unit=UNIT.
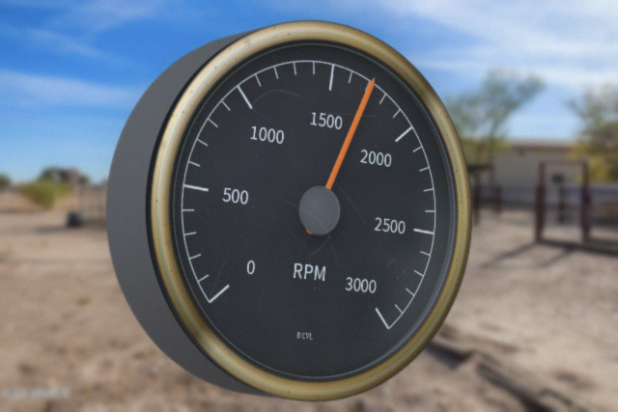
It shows value=1700 unit=rpm
